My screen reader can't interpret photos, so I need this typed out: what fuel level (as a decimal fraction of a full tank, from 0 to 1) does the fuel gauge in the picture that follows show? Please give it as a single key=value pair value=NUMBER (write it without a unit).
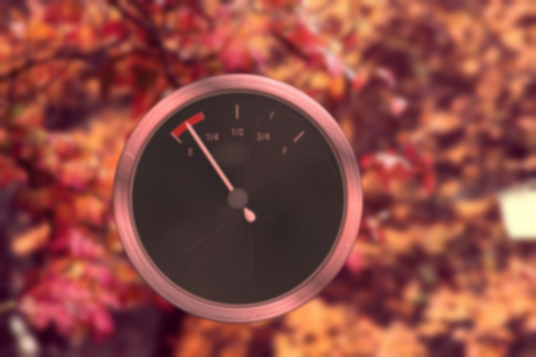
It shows value=0.125
